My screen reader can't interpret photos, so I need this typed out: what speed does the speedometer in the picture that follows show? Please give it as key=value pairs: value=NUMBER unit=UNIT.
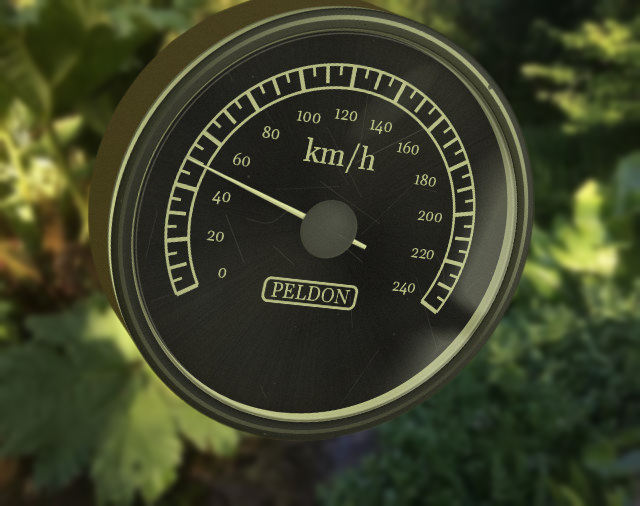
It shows value=50 unit=km/h
